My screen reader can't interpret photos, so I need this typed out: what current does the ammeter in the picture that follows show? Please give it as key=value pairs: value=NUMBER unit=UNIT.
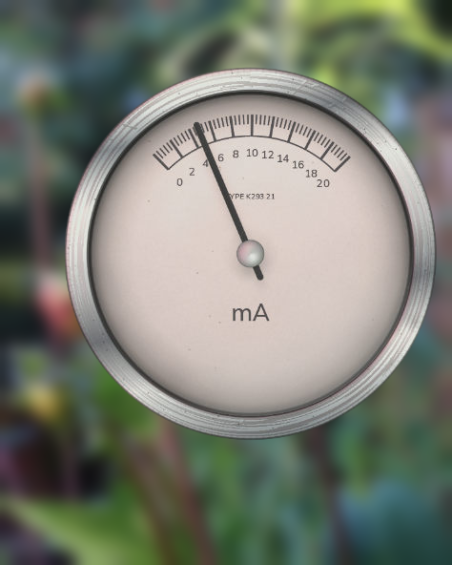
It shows value=4.8 unit=mA
